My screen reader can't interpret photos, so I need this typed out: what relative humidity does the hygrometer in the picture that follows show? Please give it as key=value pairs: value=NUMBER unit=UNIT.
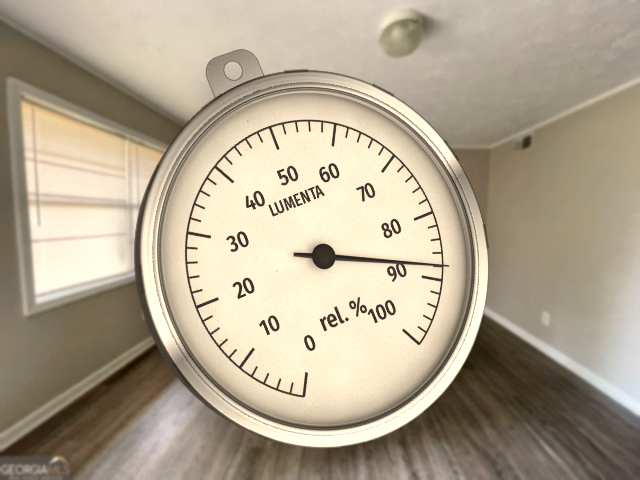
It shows value=88 unit=%
